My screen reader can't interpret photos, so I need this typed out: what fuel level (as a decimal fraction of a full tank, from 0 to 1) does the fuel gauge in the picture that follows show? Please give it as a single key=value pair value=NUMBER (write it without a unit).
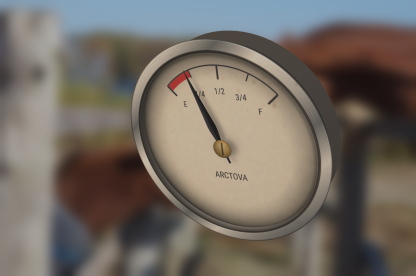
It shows value=0.25
